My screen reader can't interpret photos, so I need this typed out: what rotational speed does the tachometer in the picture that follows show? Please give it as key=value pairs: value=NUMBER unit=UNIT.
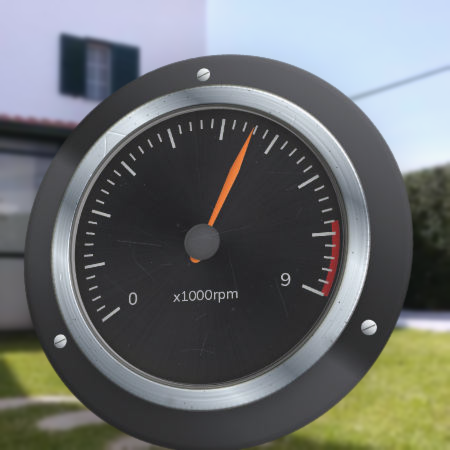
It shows value=5600 unit=rpm
